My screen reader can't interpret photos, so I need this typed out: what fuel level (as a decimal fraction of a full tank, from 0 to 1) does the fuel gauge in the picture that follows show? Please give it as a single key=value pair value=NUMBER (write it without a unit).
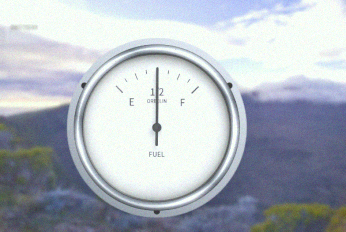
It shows value=0.5
